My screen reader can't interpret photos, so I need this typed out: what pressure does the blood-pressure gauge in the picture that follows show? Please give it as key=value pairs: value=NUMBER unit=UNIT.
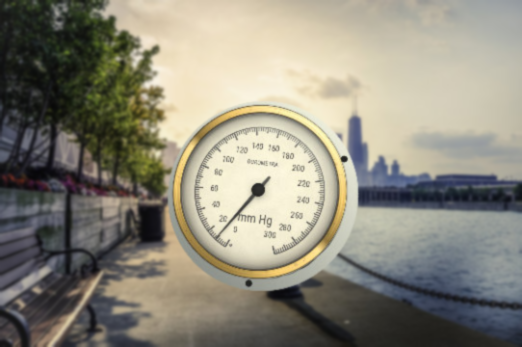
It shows value=10 unit=mmHg
